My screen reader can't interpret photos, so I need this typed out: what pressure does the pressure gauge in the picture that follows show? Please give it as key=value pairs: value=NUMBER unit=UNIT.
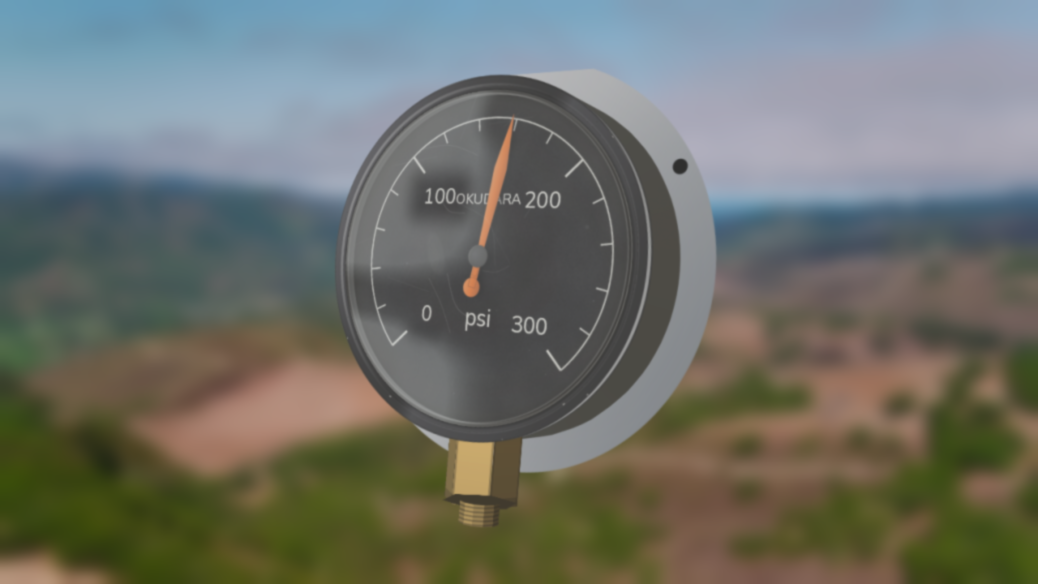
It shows value=160 unit=psi
